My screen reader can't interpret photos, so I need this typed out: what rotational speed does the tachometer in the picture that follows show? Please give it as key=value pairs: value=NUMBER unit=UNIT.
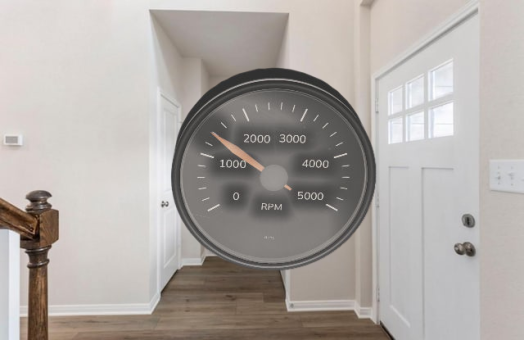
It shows value=1400 unit=rpm
